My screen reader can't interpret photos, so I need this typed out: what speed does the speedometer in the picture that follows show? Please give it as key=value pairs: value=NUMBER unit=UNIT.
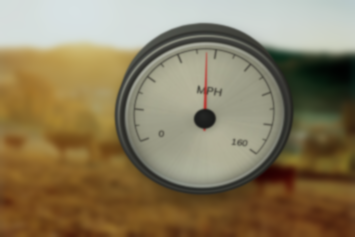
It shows value=75 unit=mph
